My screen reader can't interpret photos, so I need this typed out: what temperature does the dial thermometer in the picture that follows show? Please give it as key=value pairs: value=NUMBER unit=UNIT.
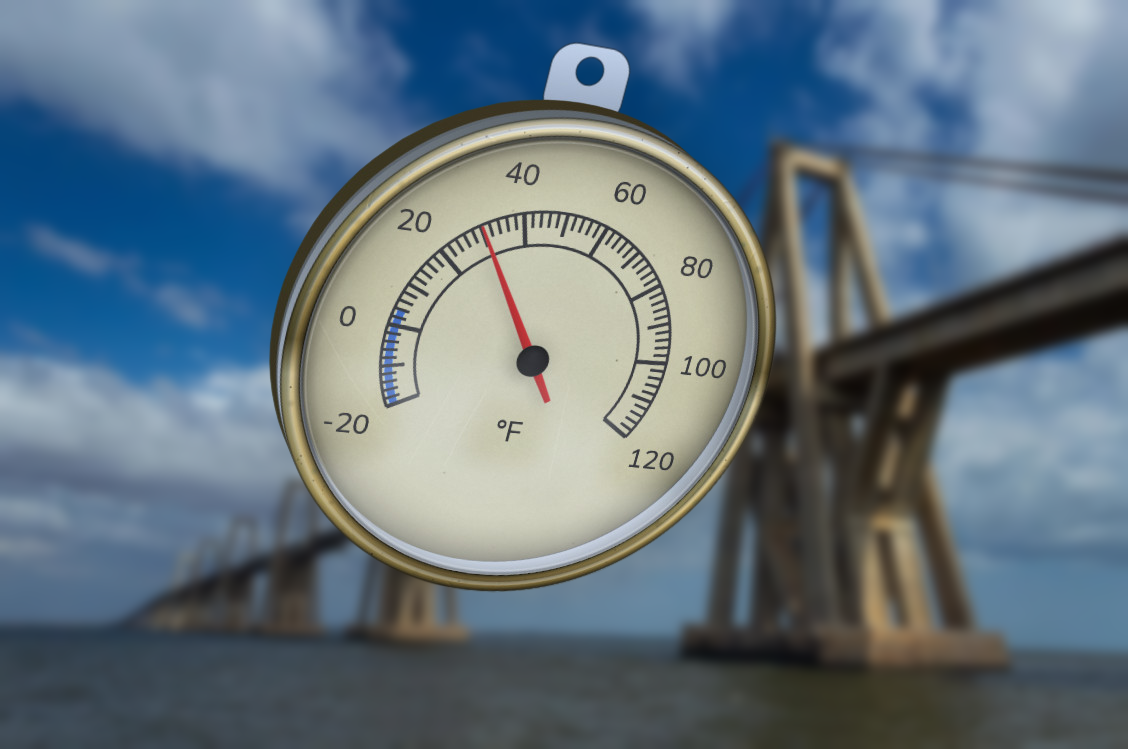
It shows value=30 unit=°F
